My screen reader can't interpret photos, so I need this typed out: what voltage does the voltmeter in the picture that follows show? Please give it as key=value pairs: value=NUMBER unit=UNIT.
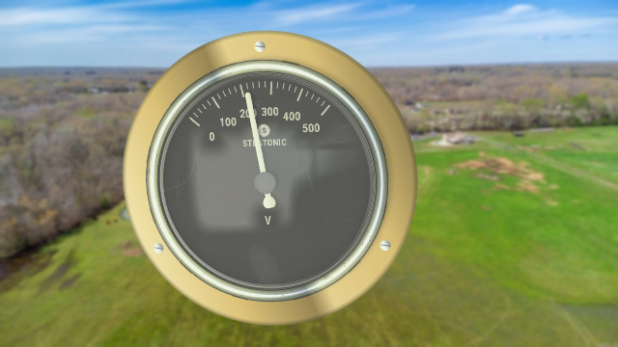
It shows value=220 unit=V
